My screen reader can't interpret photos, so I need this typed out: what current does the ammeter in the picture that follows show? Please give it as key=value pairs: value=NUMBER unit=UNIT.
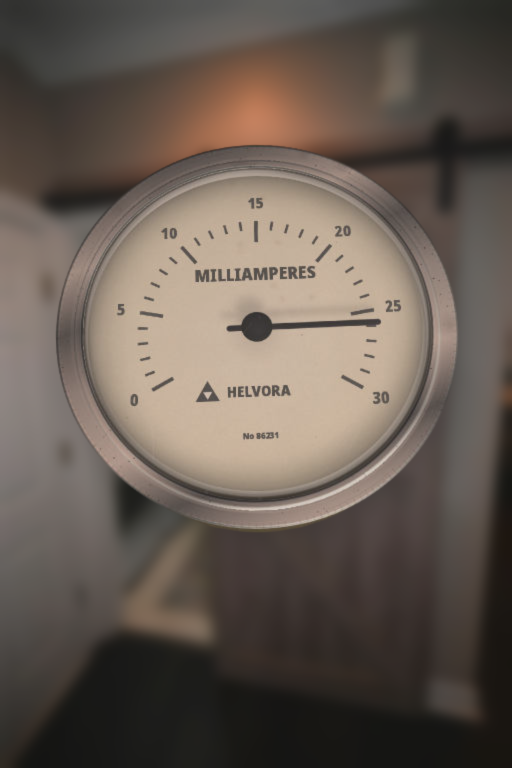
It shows value=26 unit=mA
